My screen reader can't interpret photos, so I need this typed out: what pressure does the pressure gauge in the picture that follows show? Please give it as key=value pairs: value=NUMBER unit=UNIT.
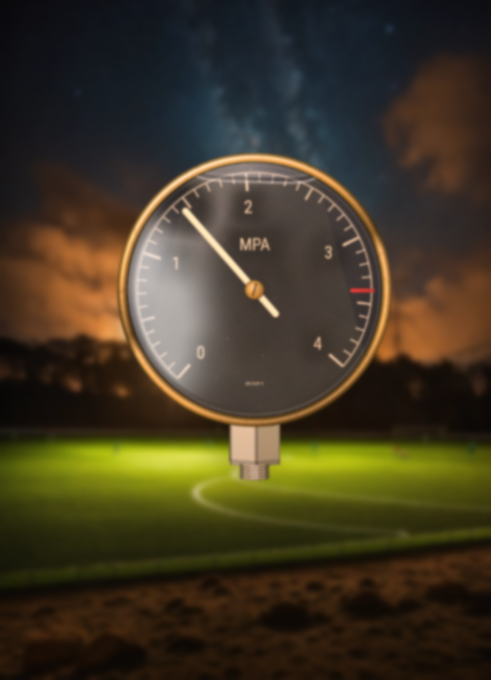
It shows value=1.45 unit=MPa
